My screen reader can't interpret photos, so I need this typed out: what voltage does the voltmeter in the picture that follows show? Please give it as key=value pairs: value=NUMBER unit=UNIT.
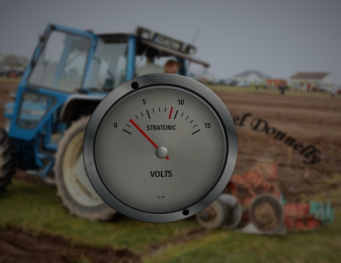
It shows value=2 unit=V
